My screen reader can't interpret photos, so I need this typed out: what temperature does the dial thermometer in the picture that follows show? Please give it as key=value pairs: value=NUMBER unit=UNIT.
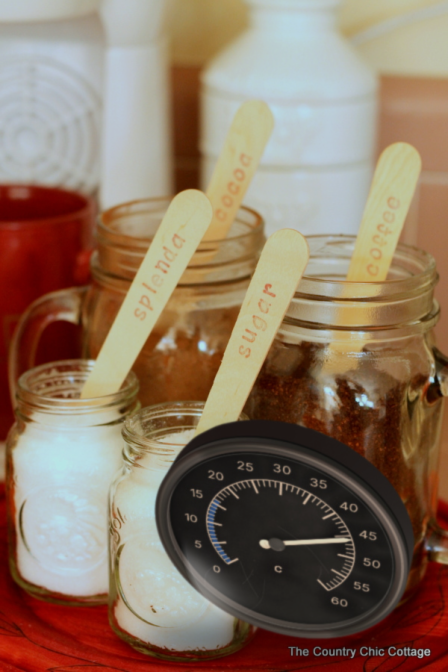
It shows value=45 unit=°C
